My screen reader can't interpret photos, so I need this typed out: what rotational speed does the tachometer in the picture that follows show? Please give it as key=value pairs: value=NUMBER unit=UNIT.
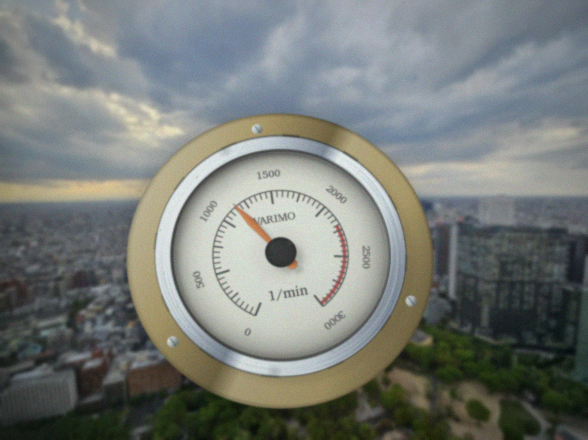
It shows value=1150 unit=rpm
